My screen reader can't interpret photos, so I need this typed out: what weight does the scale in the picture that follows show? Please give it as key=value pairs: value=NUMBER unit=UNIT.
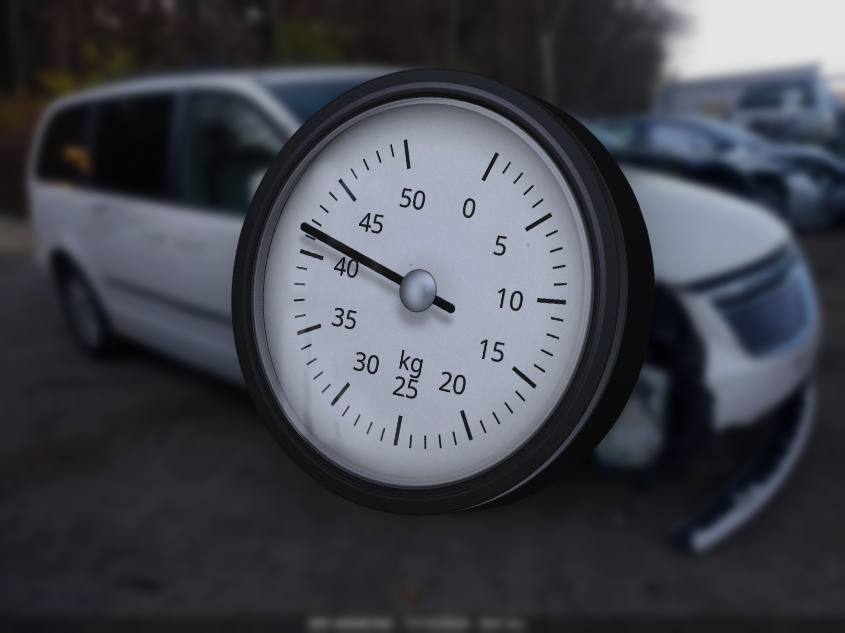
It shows value=41.5 unit=kg
